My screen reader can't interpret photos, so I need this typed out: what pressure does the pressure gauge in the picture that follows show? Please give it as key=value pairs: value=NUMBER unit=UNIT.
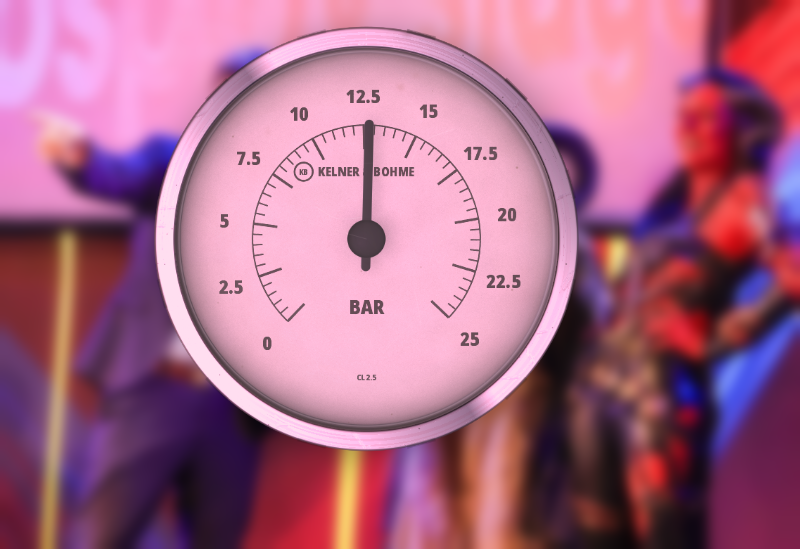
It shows value=12.75 unit=bar
